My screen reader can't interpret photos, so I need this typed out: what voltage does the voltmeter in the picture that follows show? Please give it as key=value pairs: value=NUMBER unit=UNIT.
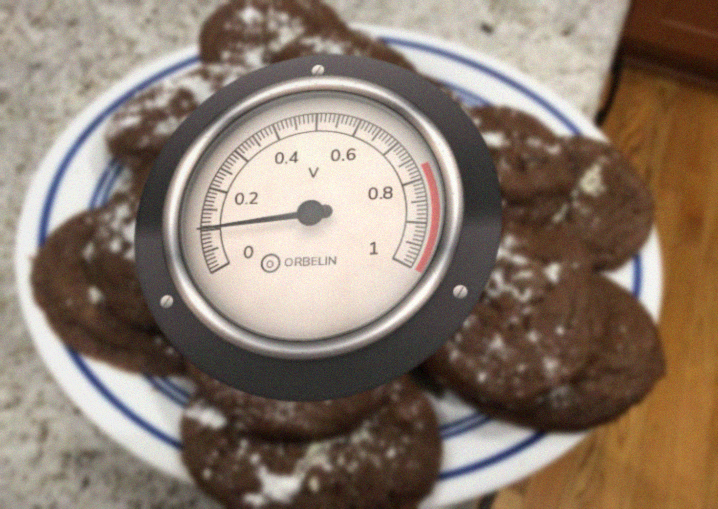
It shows value=0.1 unit=V
